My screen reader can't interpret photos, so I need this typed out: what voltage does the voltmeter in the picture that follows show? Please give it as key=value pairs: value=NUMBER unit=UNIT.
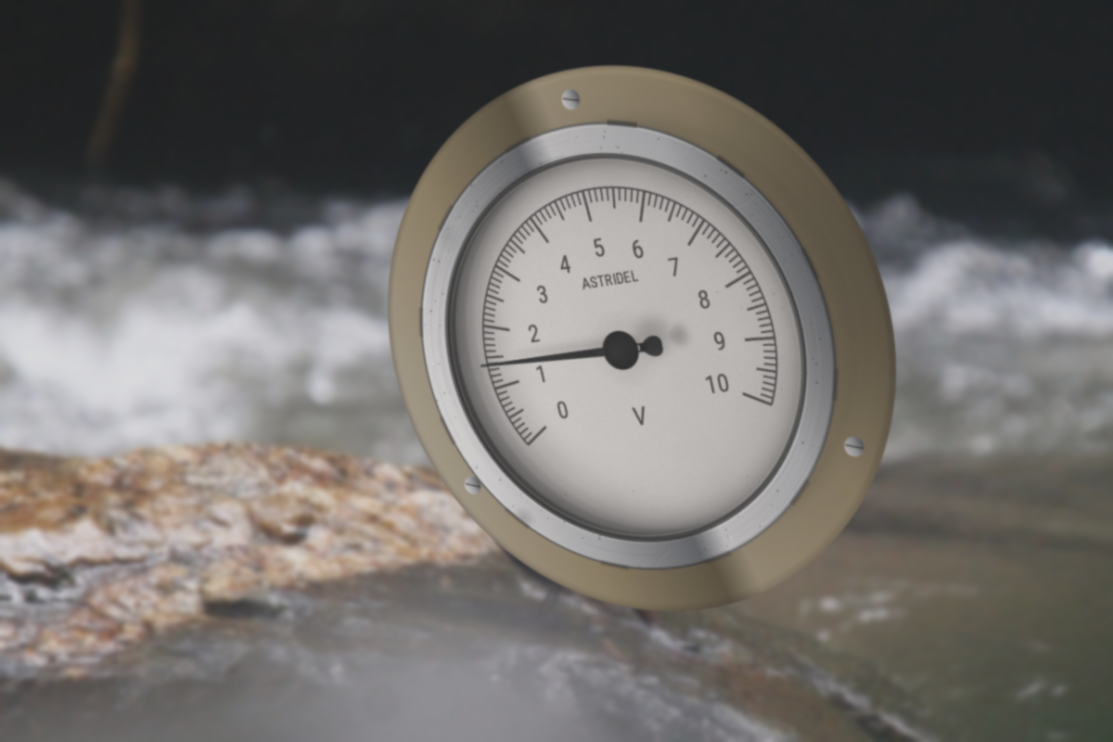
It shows value=1.4 unit=V
